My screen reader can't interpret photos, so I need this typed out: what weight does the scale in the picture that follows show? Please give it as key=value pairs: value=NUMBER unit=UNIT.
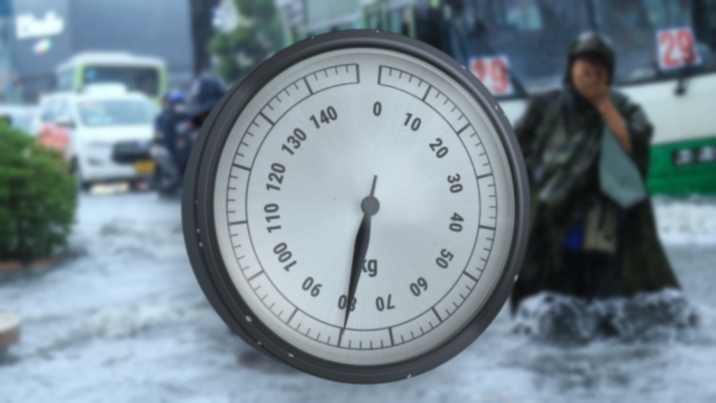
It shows value=80 unit=kg
